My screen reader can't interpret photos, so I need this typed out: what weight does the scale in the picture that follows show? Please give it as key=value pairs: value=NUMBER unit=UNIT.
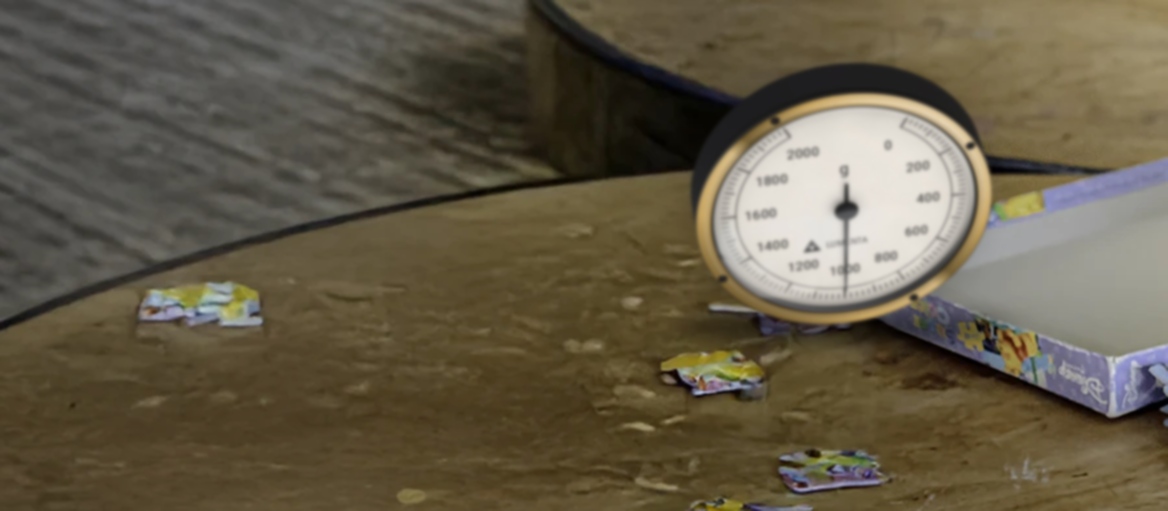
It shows value=1000 unit=g
